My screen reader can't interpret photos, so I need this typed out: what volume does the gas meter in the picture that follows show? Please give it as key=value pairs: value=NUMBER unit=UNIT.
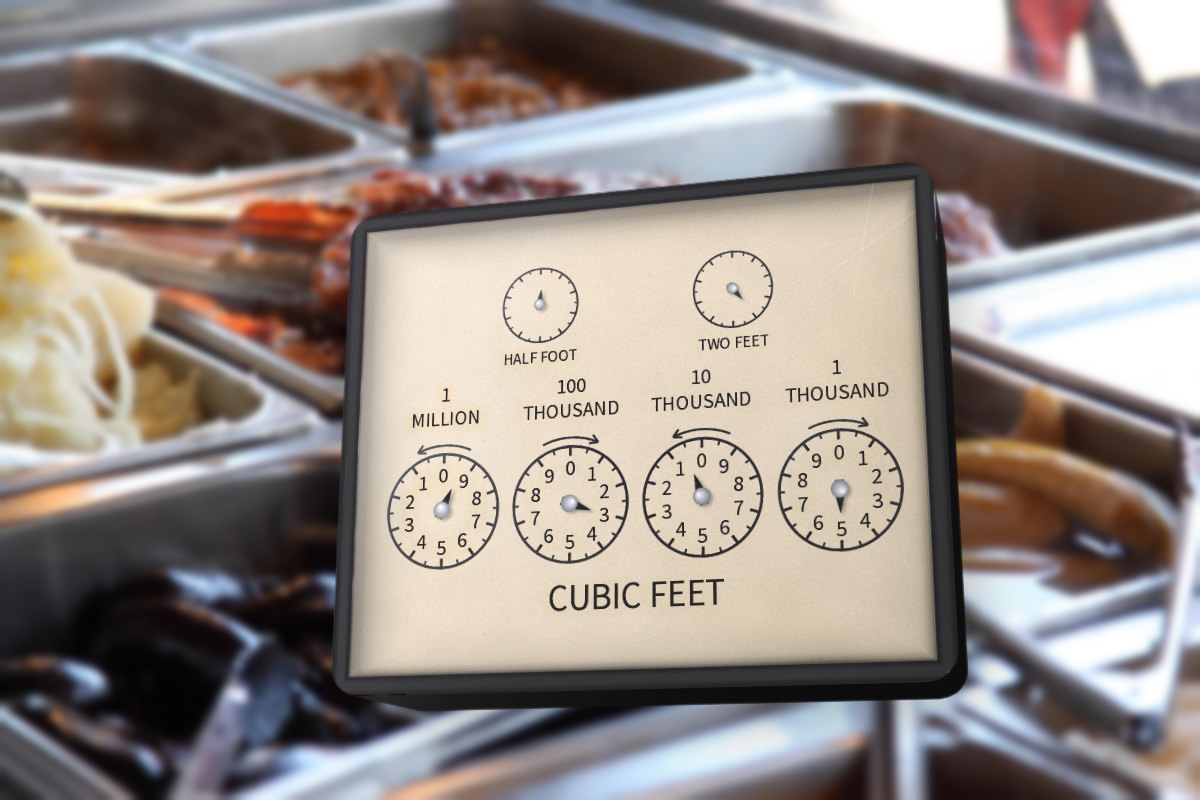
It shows value=930500 unit=ft³
